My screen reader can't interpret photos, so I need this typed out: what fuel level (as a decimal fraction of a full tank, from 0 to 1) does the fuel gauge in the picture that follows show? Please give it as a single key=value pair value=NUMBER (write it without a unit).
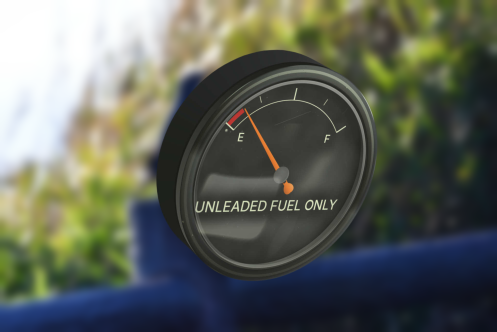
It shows value=0.125
